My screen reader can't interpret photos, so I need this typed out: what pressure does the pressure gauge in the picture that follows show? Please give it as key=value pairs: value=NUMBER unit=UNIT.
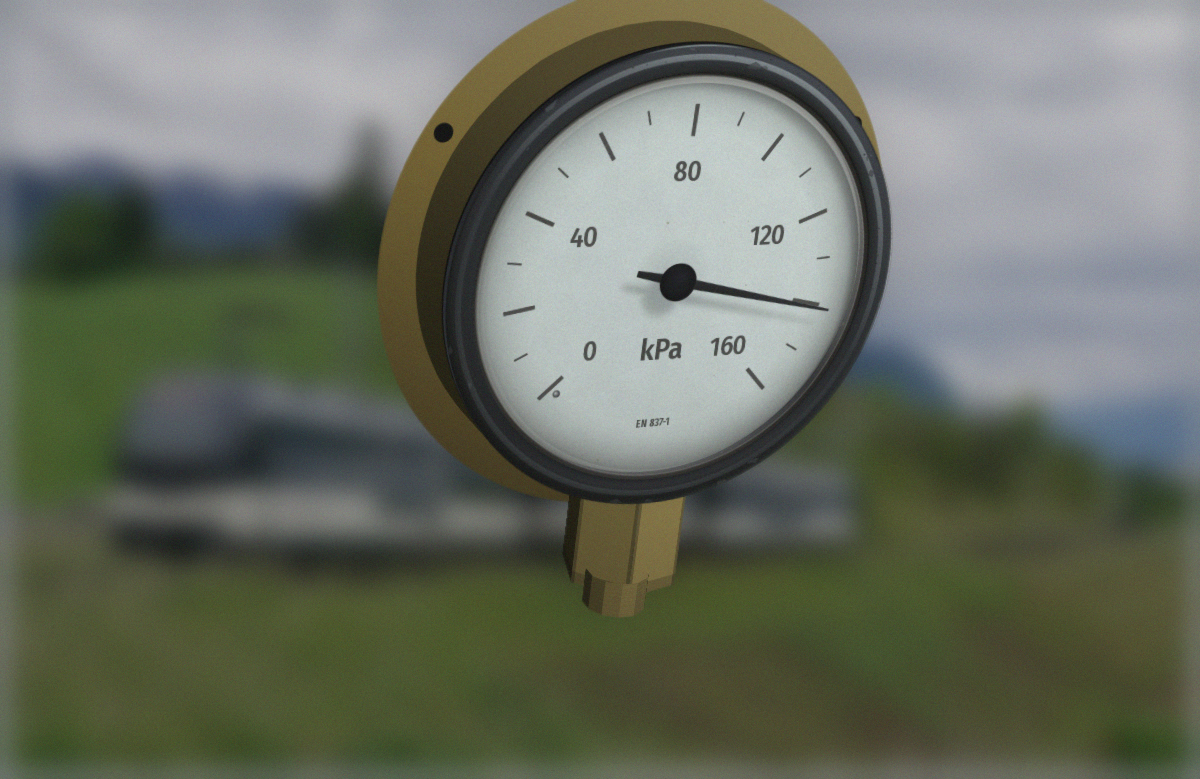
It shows value=140 unit=kPa
